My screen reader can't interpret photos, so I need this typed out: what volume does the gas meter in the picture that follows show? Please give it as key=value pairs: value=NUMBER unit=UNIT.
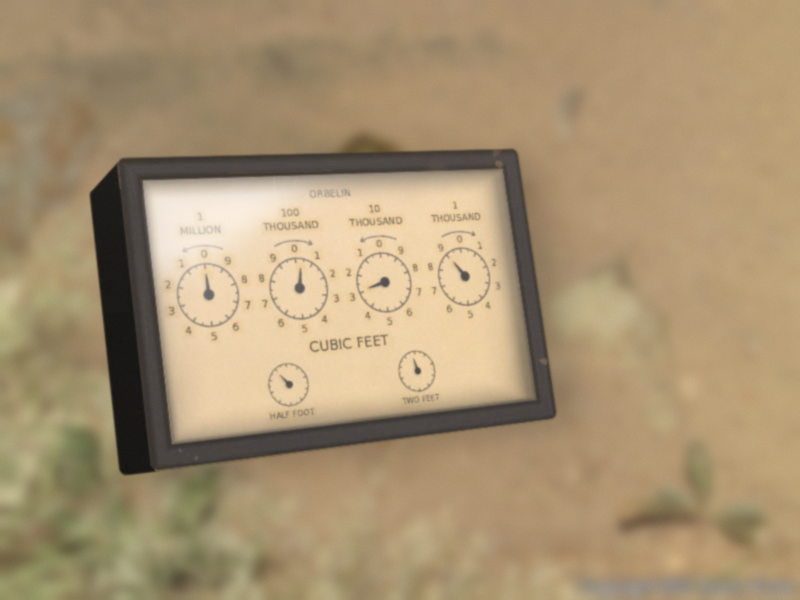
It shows value=2900 unit=ft³
